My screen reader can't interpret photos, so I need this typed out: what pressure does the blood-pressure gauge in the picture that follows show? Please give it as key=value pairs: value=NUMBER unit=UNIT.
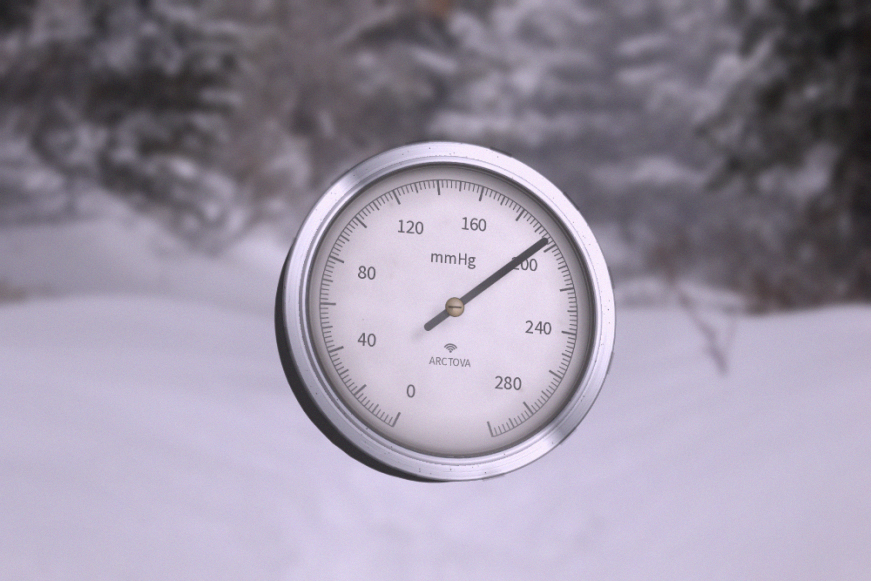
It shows value=196 unit=mmHg
